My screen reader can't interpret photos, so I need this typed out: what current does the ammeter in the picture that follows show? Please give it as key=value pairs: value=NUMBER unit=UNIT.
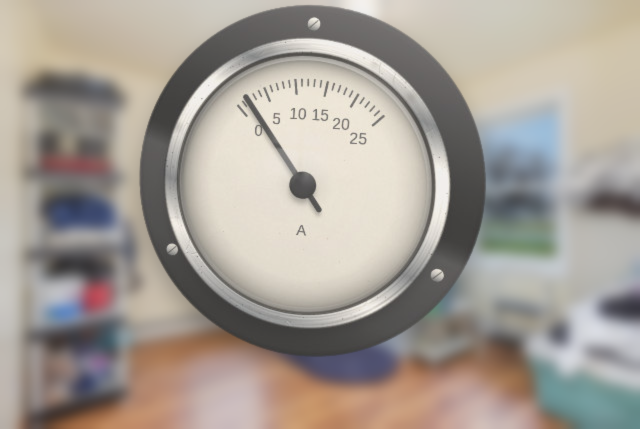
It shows value=2 unit=A
